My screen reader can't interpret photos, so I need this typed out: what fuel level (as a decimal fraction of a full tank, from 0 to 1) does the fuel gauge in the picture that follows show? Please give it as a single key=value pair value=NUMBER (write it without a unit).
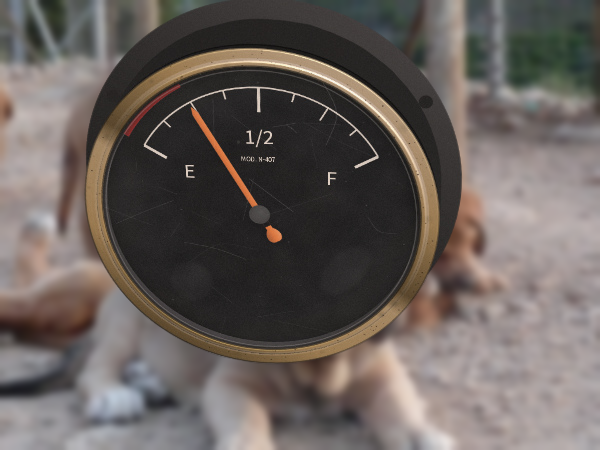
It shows value=0.25
